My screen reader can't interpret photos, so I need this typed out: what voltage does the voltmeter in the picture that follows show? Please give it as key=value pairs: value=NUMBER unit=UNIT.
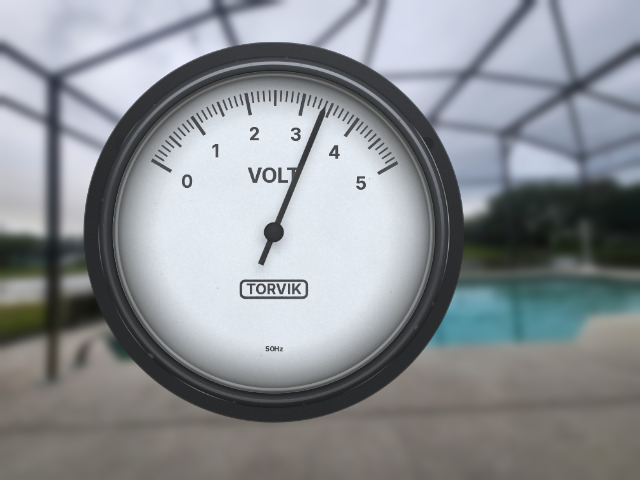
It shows value=3.4 unit=V
